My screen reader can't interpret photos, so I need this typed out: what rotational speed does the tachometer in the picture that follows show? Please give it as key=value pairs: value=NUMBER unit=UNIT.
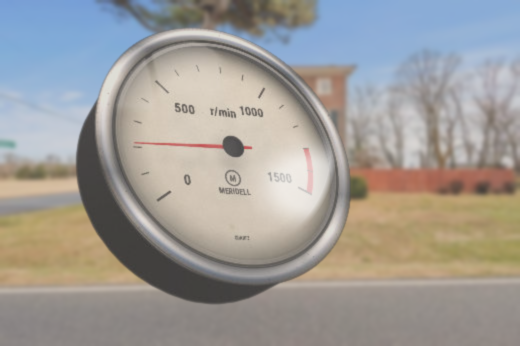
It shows value=200 unit=rpm
